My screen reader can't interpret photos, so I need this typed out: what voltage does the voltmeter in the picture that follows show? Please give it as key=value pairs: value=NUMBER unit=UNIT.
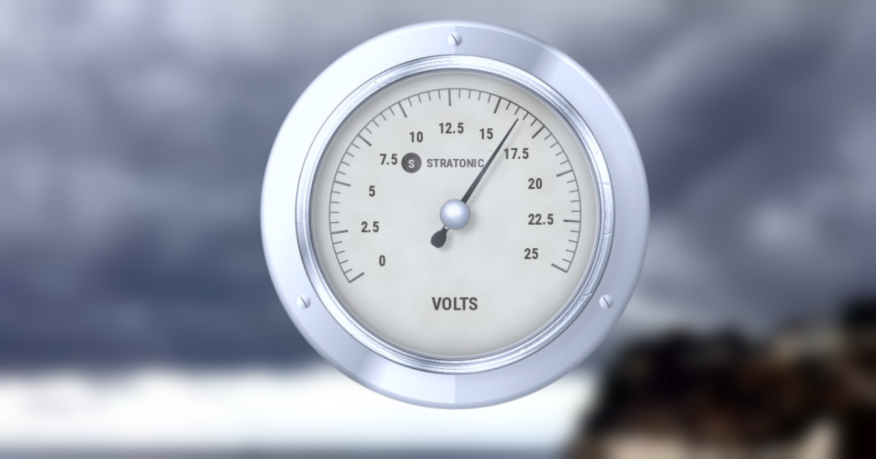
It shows value=16.25 unit=V
